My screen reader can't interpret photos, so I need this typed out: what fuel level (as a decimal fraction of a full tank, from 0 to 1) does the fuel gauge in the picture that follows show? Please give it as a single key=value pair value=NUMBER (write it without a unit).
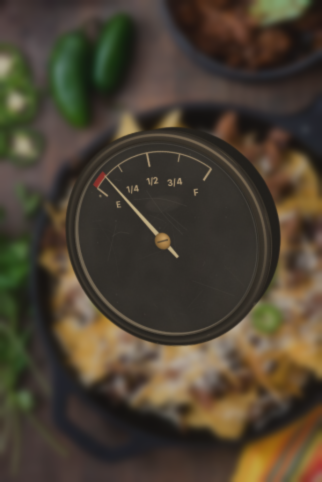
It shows value=0.125
